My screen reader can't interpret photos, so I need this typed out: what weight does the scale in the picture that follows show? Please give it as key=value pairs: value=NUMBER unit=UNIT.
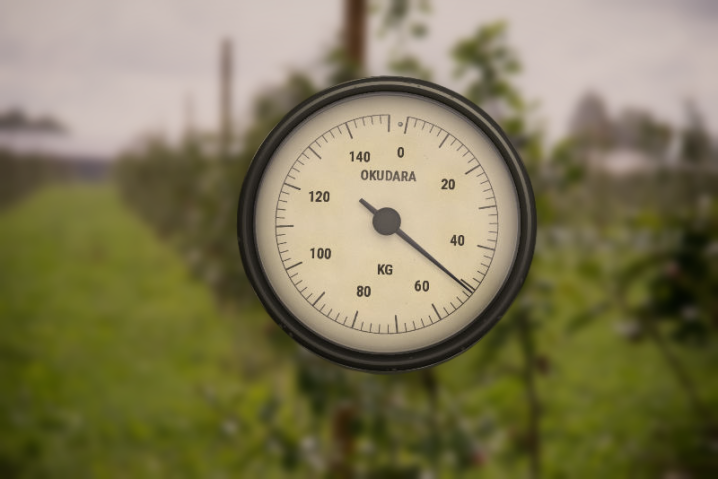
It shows value=51 unit=kg
